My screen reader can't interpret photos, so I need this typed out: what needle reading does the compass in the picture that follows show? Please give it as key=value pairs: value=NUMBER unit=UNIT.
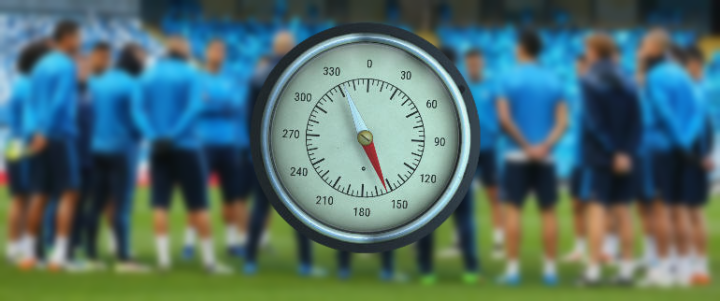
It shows value=155 unit=°
